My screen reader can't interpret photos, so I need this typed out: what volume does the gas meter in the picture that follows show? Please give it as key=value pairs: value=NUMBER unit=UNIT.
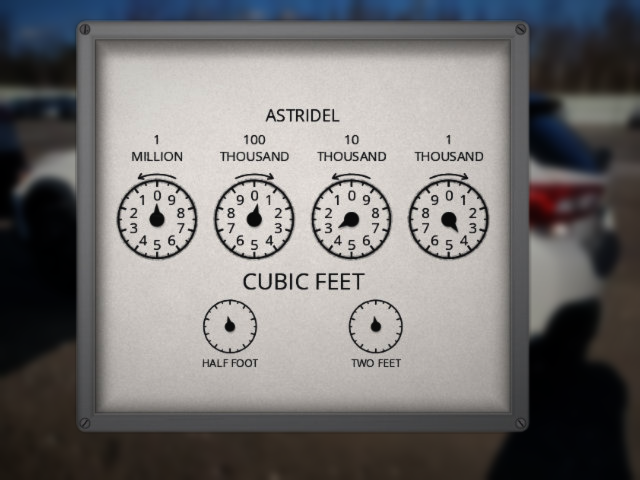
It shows value=3400 unit=ft³
